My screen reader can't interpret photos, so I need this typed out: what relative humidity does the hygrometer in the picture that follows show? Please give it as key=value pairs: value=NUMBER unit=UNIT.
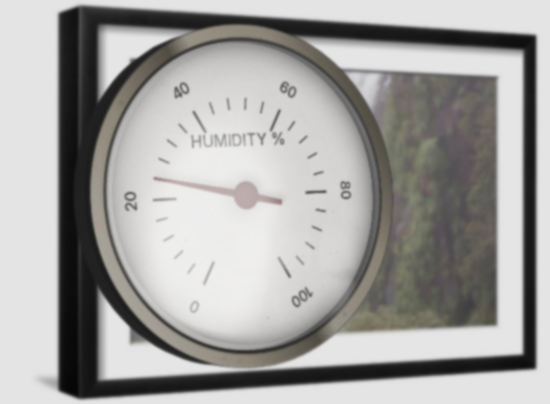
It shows value=24 unit=%
